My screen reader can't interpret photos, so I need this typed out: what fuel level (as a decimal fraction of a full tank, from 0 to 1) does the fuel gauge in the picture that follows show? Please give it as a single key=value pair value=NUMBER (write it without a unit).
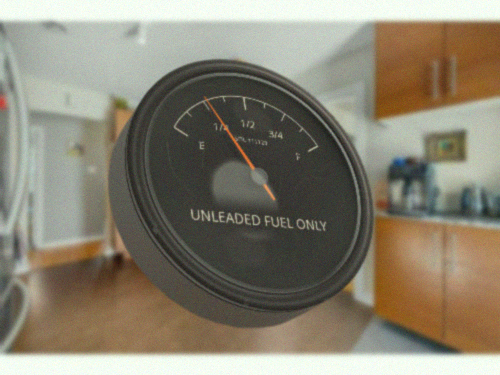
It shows value=0.25
